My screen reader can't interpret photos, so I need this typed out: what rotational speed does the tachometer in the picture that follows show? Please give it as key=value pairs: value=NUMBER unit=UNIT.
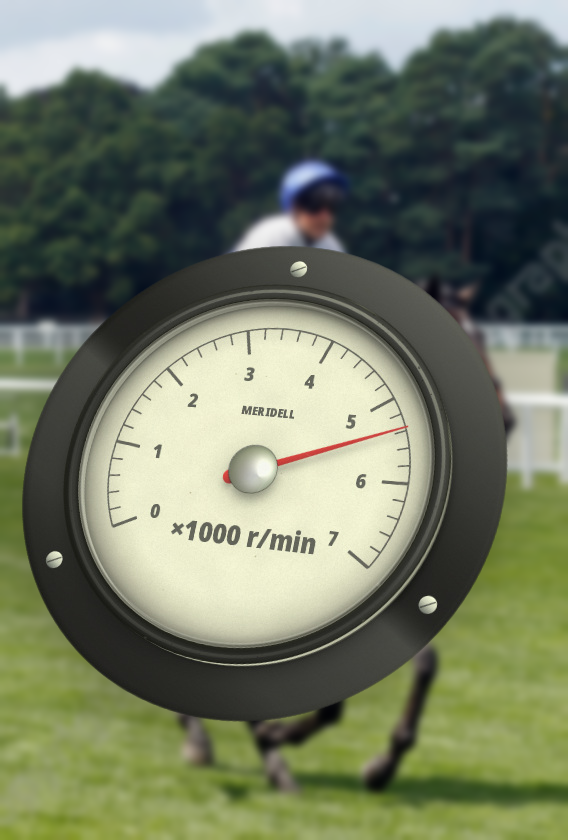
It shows value=5400 unit=rpm
